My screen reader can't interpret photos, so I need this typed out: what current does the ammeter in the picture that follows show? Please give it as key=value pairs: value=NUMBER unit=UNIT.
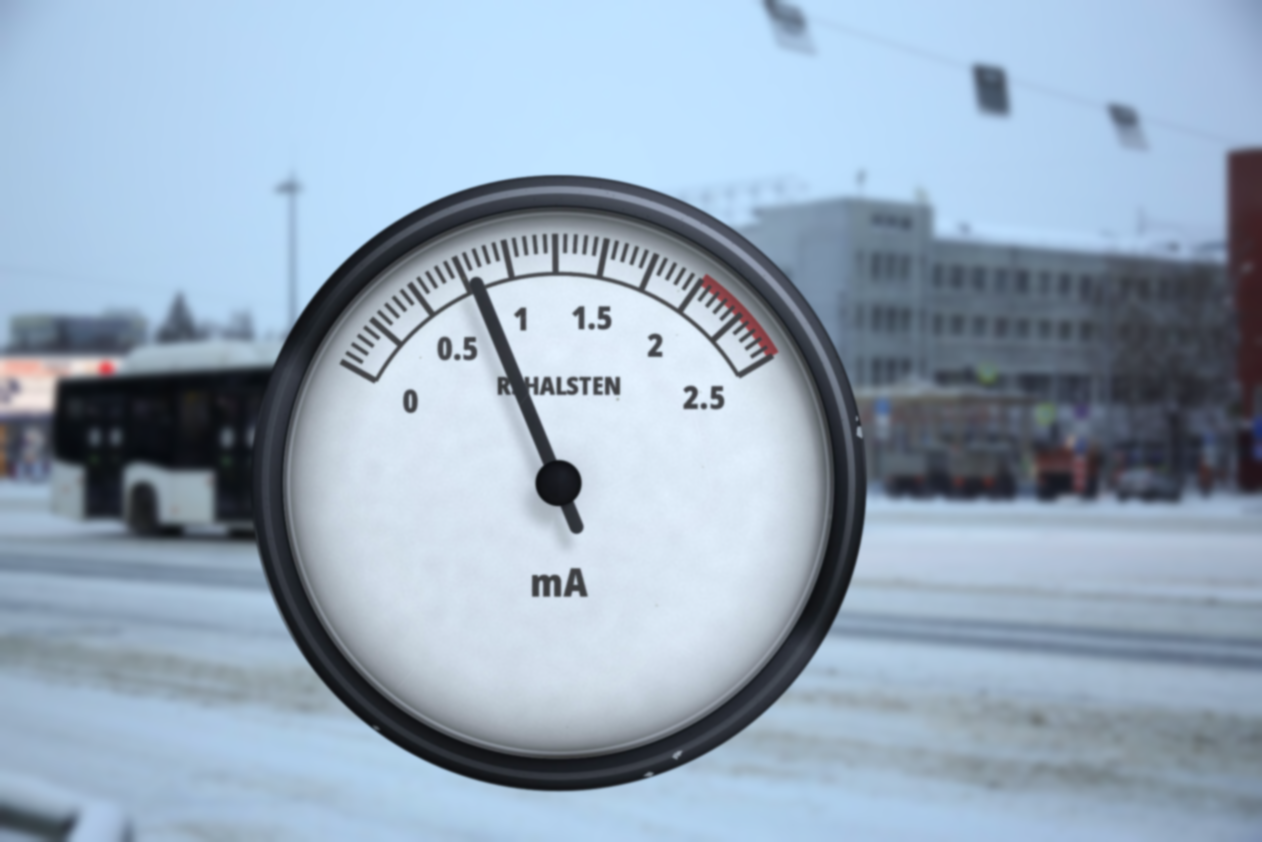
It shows value=0.8 unit=mA
